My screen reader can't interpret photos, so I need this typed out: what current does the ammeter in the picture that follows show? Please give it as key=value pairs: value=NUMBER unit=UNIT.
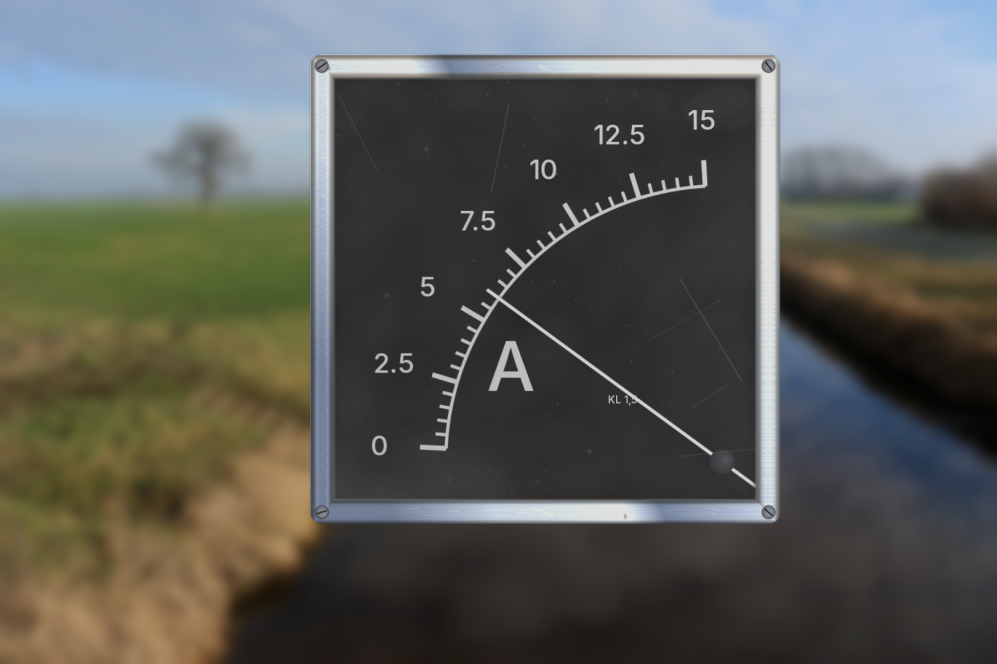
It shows value=6 unit=A
